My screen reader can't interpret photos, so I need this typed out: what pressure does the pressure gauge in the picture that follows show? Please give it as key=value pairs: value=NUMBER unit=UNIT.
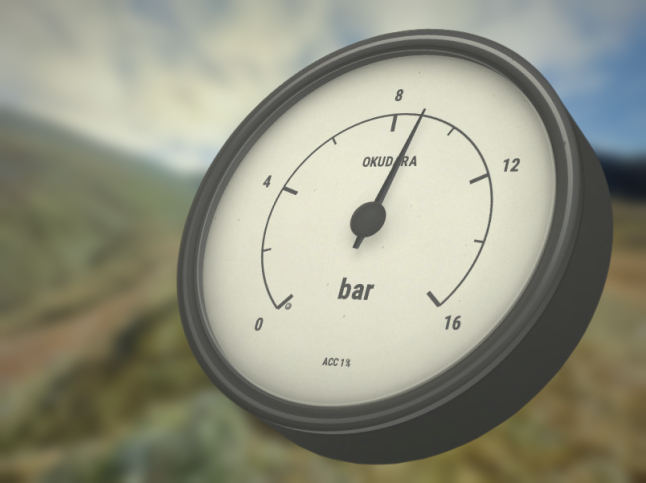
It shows value=9 unit=bar
